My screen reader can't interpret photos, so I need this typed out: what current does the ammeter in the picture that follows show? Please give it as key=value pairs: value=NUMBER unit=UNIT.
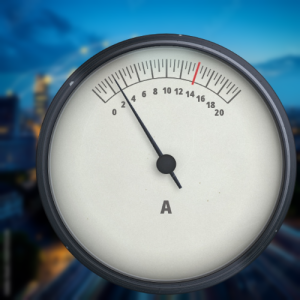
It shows value=3 unit=A
